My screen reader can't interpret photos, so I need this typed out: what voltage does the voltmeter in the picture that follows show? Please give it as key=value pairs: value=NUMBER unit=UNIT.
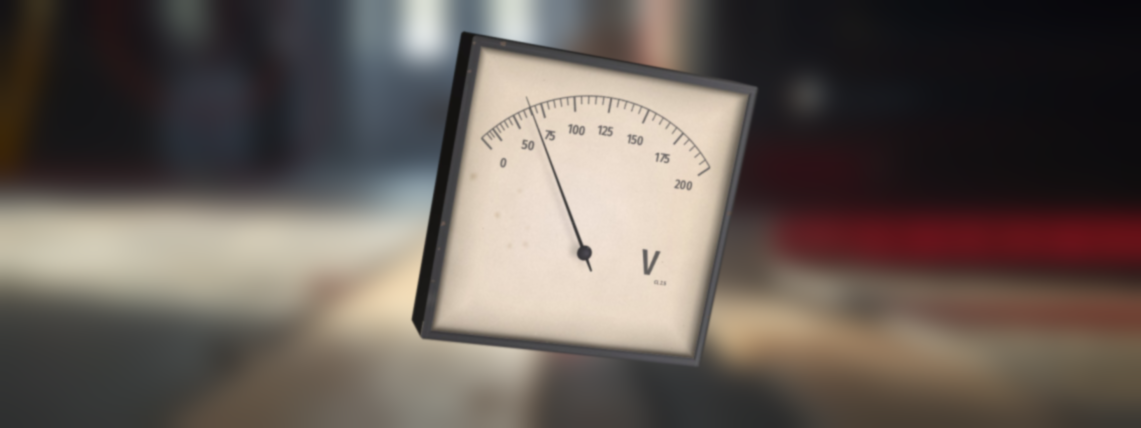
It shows value=65 unit=V
